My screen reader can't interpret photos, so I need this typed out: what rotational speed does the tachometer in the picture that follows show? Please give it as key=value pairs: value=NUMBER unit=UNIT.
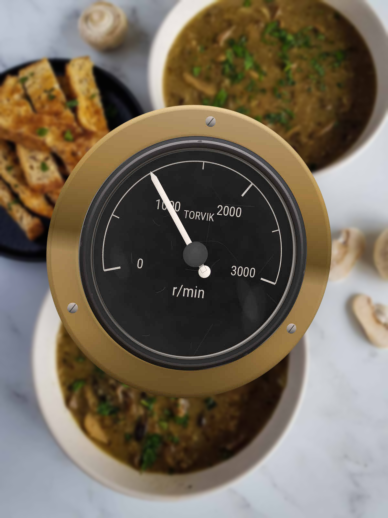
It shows value=1000 unit=rpm
